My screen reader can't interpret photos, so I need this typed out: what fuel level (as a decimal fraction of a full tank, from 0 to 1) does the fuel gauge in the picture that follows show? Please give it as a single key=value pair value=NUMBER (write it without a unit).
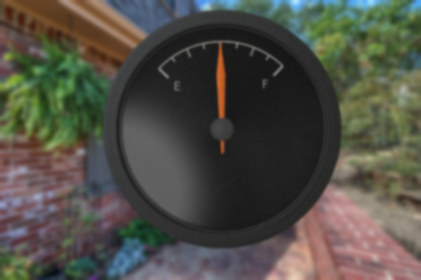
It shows value=0.5
